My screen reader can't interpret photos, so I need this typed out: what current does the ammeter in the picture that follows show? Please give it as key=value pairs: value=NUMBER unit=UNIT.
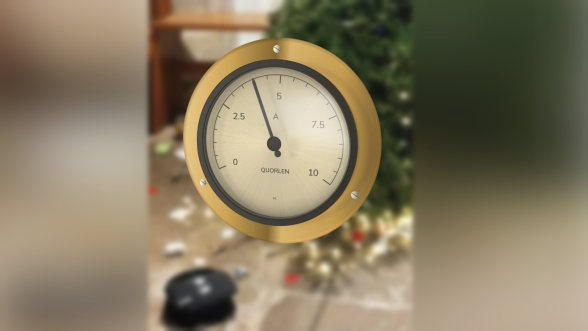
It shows value=4 unit=A
